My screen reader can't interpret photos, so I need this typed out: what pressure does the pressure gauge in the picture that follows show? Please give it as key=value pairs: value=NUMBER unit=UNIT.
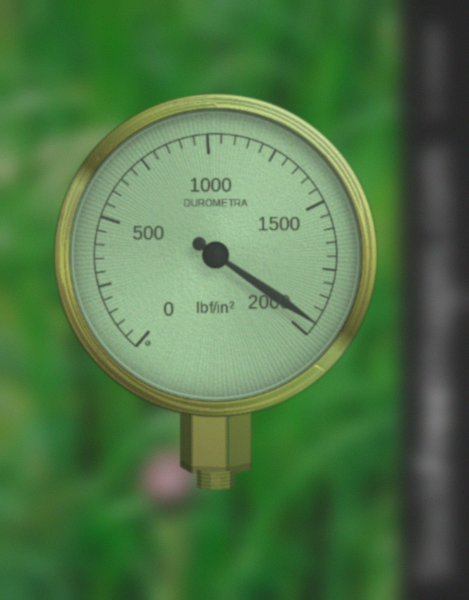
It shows value=1950 unit=psi
